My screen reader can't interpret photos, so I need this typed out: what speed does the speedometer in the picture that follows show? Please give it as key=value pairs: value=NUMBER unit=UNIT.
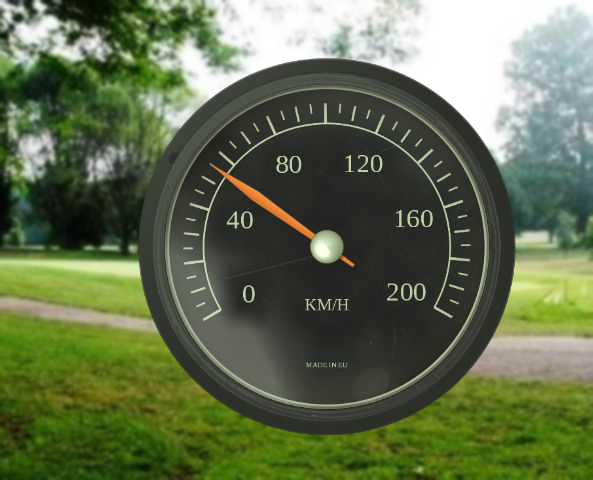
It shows value=55 unit=km/h
